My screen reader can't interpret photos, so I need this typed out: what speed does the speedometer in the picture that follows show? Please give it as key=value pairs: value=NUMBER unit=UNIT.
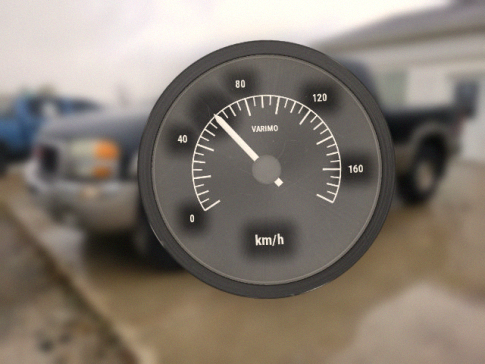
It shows value=60 unit=km/h
